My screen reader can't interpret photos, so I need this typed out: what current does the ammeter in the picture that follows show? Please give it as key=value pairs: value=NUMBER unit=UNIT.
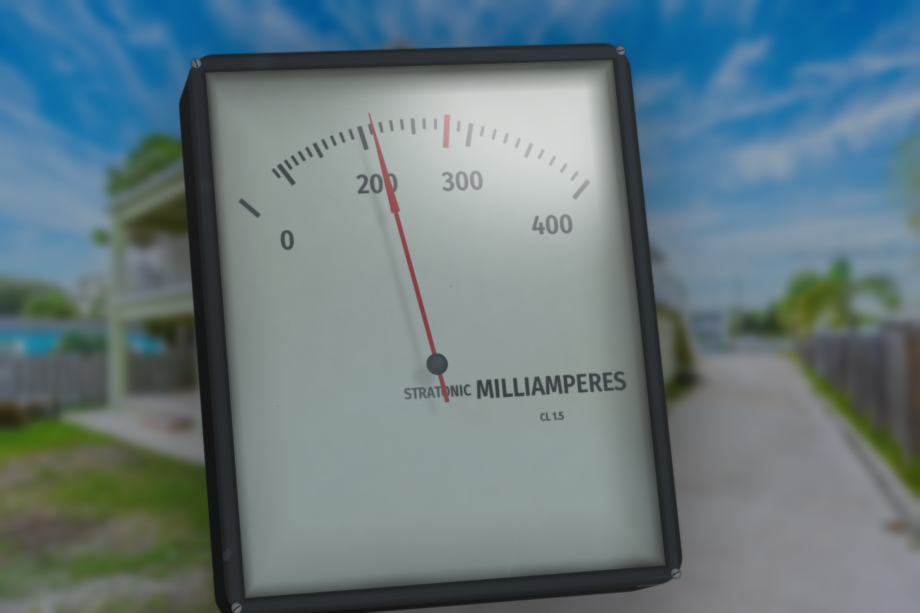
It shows value=210 unit=mA
